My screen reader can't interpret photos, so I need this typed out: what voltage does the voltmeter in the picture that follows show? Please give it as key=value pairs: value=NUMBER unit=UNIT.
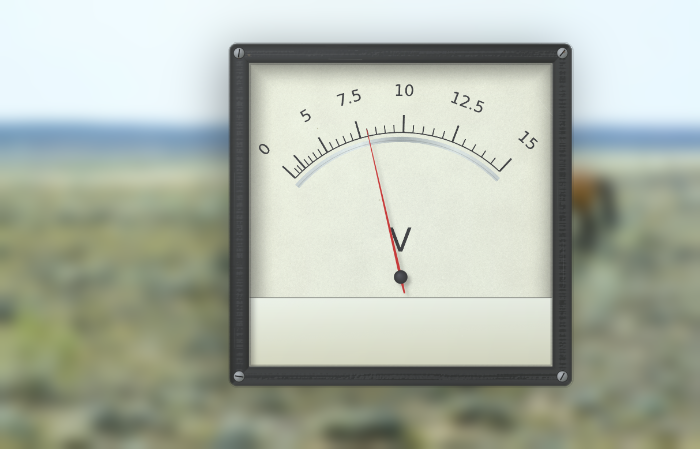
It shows value=8 unit=V
